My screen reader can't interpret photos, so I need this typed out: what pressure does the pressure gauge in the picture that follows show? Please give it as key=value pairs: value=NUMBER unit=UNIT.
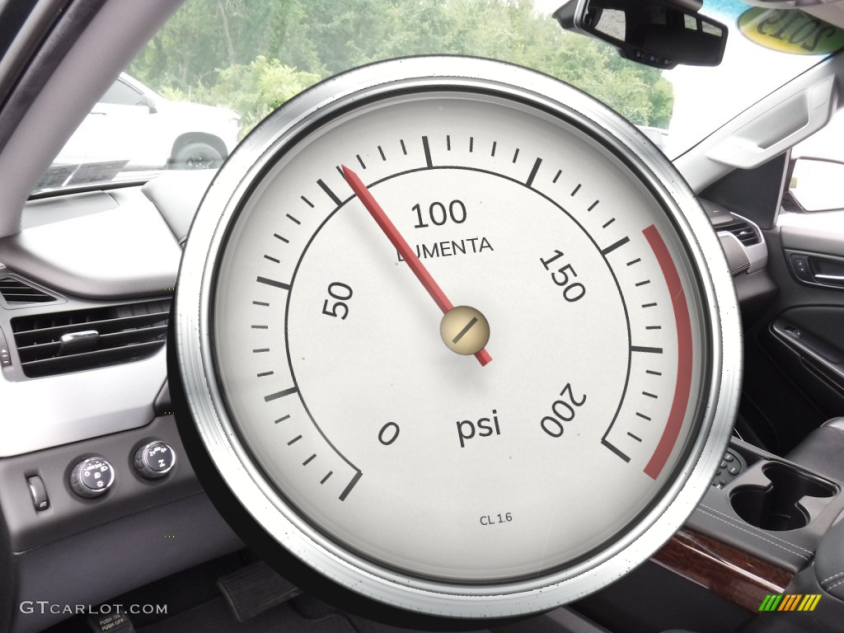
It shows value=80 unit=psi
